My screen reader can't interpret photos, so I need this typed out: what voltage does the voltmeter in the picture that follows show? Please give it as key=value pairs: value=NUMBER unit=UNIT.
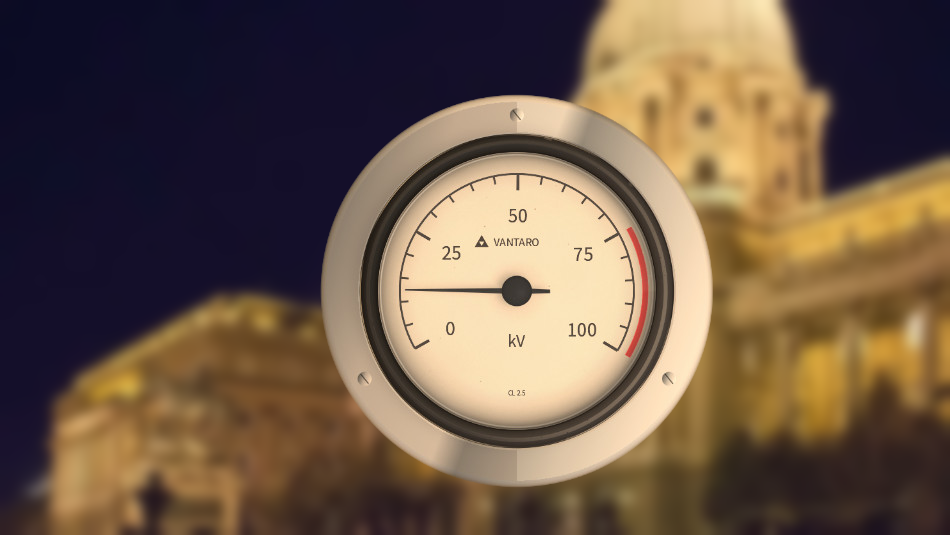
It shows value=12.5 unit=kV
